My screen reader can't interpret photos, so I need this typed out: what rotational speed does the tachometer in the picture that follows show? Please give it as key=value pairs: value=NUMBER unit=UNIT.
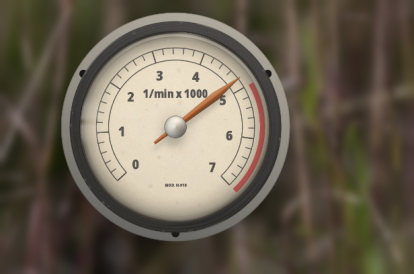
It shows value=4800 unit=rpm
